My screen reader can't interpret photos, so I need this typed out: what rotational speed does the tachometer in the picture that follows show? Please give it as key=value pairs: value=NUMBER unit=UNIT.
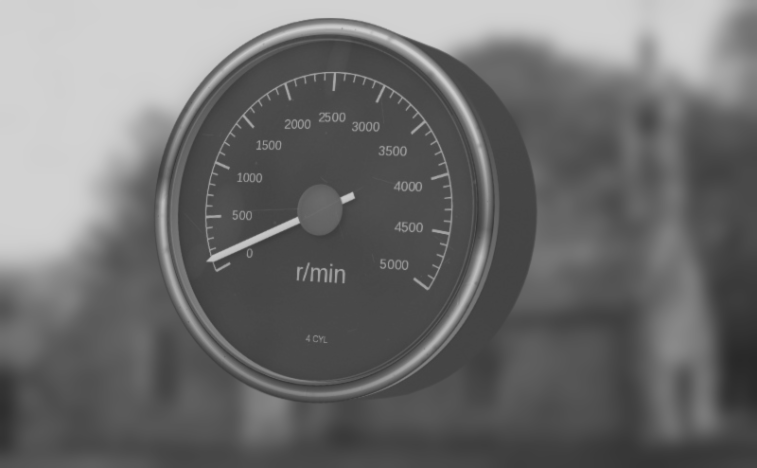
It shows value=100 unit=rpm
